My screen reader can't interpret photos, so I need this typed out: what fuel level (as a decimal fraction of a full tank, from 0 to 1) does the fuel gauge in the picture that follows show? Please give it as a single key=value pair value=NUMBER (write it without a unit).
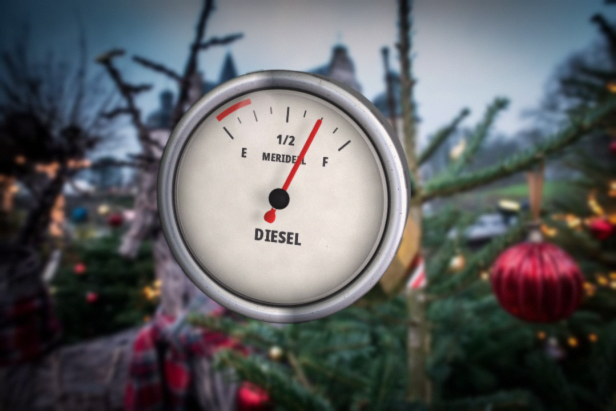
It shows value=0.75
